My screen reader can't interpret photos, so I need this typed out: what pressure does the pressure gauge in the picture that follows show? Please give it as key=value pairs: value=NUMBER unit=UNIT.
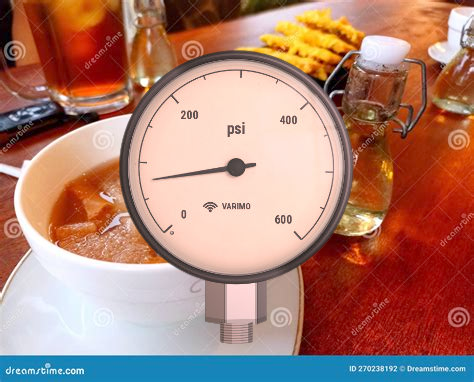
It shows value=75 unit=psi
